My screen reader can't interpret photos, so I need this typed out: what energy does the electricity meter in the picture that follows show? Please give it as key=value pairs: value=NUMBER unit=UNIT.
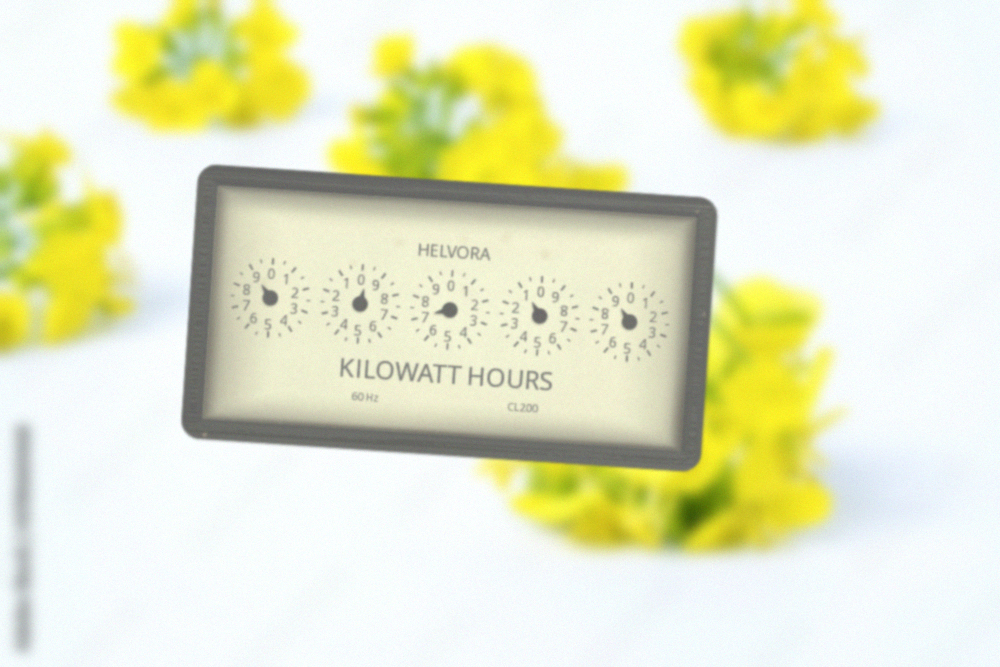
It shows value=89709 unit=kWh
